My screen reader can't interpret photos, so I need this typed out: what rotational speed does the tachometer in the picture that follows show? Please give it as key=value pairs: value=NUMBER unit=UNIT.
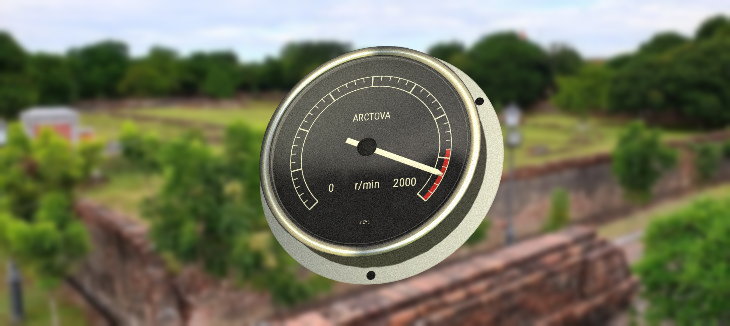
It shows value=1850 unit=rpm
